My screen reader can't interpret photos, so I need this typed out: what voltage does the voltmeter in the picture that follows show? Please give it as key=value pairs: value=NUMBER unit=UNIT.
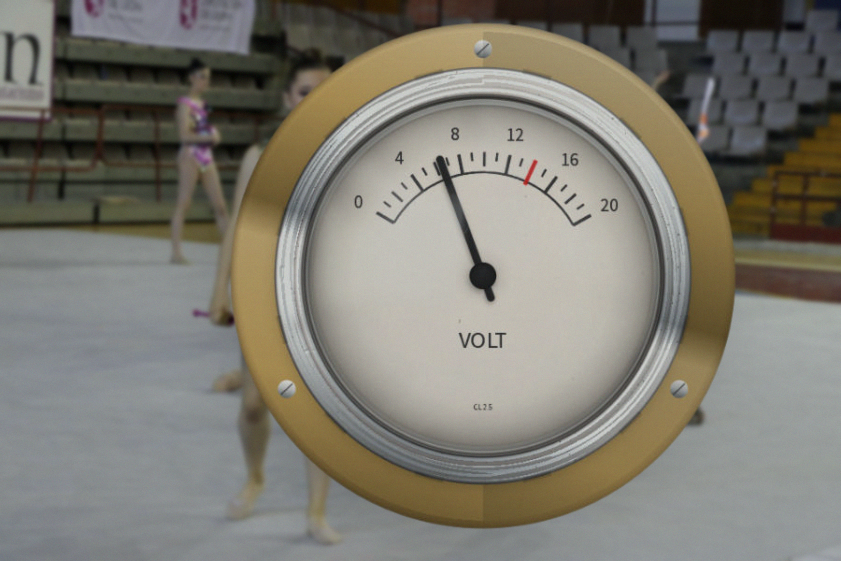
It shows value=6.5 unit=V
